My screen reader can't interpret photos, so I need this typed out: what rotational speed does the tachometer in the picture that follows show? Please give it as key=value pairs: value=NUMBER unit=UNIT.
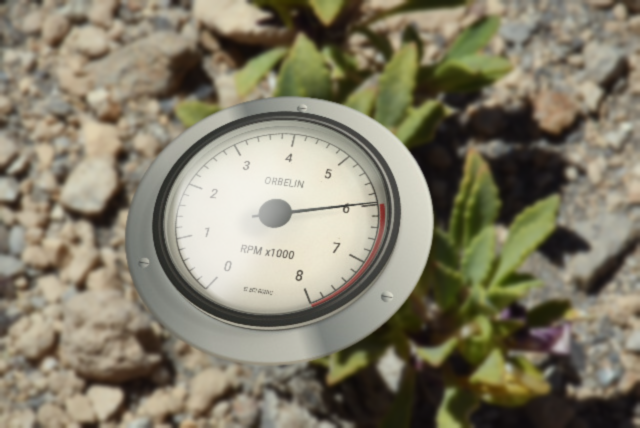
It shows value=6000 unit=rpm
